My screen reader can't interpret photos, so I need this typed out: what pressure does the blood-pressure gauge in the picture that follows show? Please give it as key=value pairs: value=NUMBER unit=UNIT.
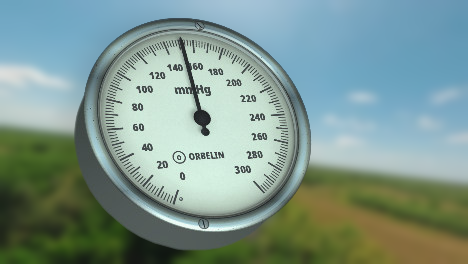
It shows value=150 unit=mmHg
